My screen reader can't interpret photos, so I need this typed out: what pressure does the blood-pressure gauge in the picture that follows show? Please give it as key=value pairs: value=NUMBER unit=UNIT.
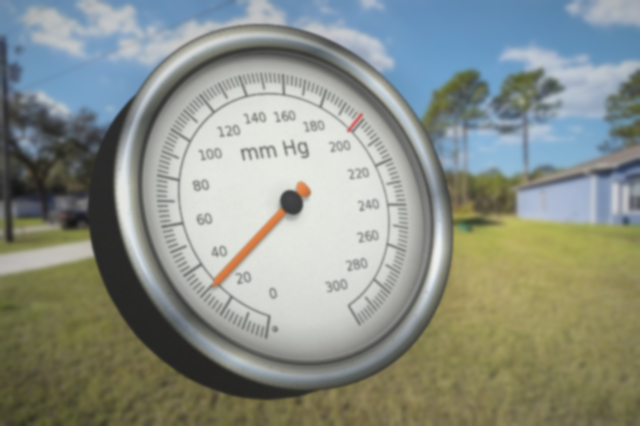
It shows value=30 unit=mmHg
